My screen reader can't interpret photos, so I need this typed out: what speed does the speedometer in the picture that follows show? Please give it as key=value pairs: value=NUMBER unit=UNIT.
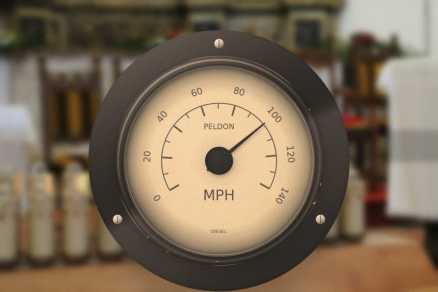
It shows value=100 unit=mph
